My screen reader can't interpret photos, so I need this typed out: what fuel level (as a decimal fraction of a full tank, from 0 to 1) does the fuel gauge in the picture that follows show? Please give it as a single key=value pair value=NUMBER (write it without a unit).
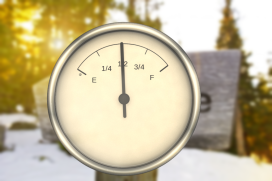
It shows value=0.5
